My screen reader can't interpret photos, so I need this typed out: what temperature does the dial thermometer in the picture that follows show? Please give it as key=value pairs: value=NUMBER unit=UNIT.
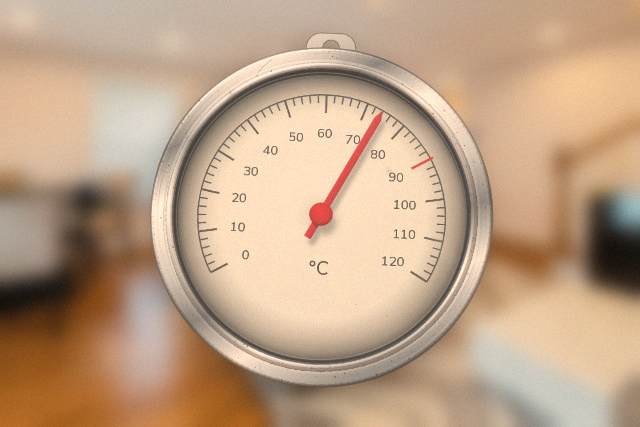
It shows value=74 unit=°C
